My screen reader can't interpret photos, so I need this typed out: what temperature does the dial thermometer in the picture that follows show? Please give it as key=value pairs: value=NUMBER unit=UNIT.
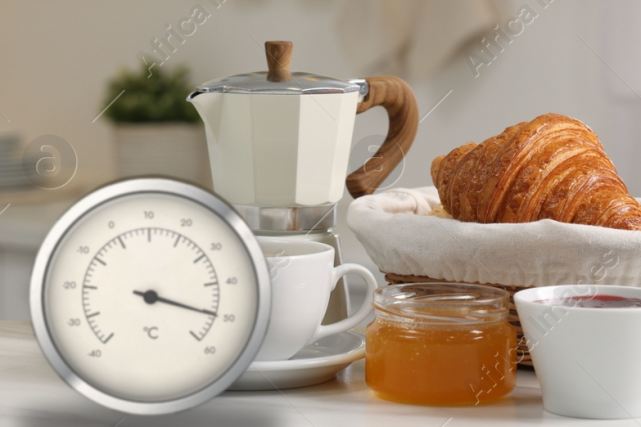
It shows value=50 unit=°C
